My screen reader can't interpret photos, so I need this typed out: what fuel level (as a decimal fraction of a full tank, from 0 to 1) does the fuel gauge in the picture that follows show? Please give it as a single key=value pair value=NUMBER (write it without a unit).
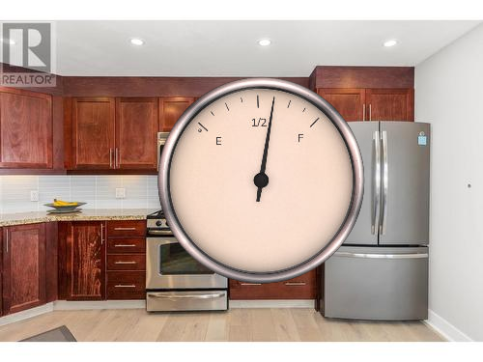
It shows value=0.625
